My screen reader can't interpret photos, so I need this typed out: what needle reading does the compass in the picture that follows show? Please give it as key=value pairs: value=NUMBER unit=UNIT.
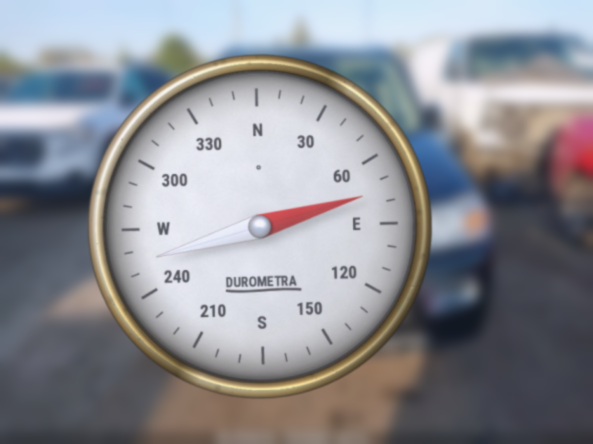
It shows value=75 unit=°
